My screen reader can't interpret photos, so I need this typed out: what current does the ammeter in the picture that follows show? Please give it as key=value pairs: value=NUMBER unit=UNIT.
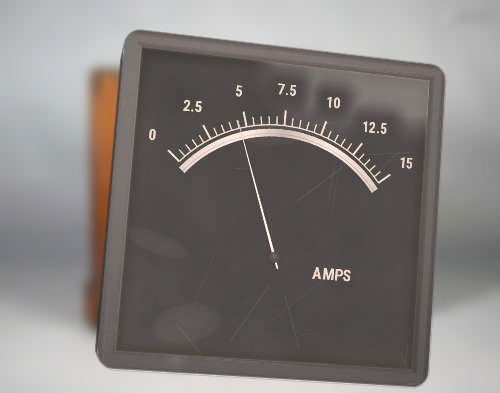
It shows value=4.5 unit=A
